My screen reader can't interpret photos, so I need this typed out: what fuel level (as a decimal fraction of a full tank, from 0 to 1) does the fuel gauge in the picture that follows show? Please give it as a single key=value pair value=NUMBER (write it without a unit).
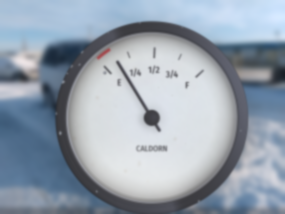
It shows value=0.125
